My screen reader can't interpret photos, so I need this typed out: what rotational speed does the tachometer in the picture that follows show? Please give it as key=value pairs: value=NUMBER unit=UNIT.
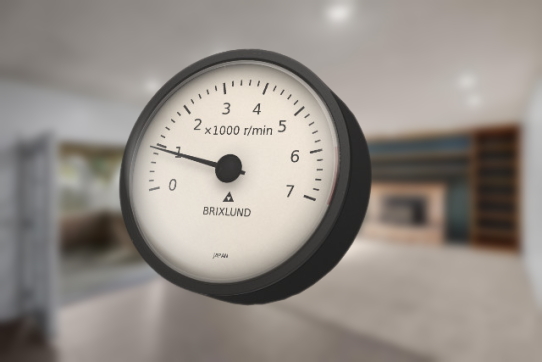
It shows value=900 unit=rpm
